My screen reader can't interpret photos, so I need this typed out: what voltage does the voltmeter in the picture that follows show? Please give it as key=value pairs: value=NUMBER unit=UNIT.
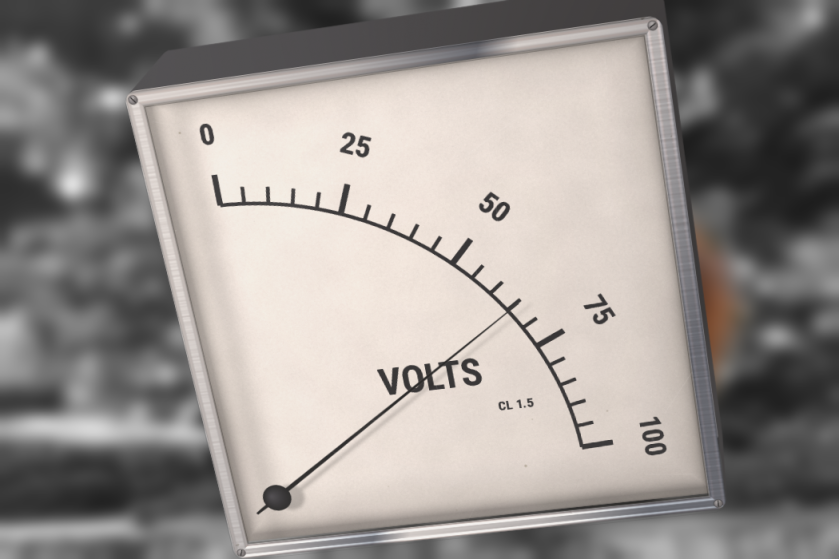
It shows value=65 unit=V
